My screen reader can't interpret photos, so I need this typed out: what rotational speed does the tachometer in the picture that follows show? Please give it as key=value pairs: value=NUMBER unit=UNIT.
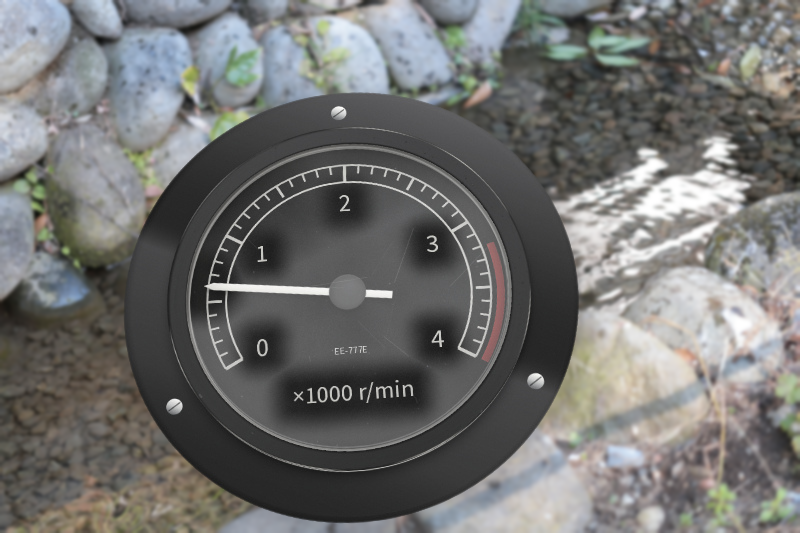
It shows value=600 unit=rpm
